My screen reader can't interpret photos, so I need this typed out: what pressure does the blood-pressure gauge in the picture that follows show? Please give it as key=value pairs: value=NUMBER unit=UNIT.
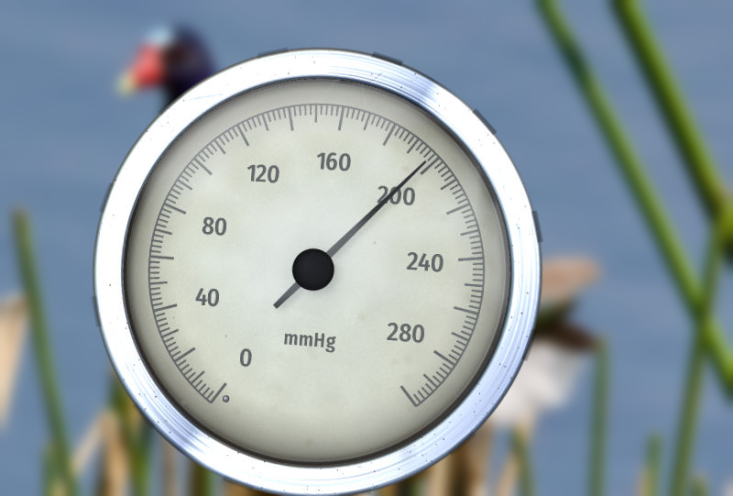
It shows value=198 unit=mmHg
